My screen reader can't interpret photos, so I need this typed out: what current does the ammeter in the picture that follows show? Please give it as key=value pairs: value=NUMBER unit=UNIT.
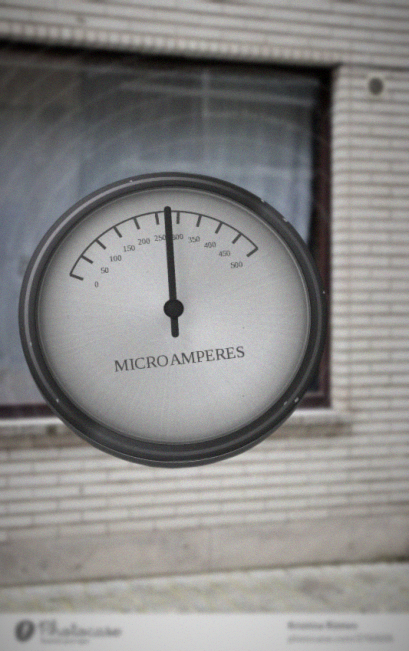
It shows value=275 unit=µA
